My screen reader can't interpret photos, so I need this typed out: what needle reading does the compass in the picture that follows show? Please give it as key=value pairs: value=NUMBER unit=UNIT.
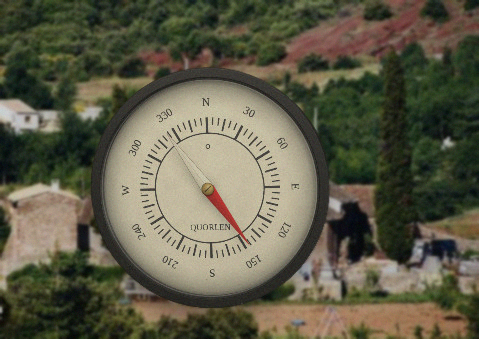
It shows value=145 unit=°
